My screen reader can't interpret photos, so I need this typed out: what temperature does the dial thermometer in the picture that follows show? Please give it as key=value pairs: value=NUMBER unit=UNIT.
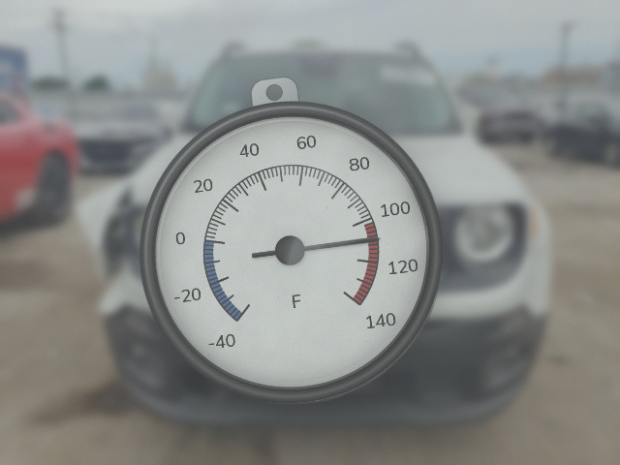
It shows value=110 unit=°F
